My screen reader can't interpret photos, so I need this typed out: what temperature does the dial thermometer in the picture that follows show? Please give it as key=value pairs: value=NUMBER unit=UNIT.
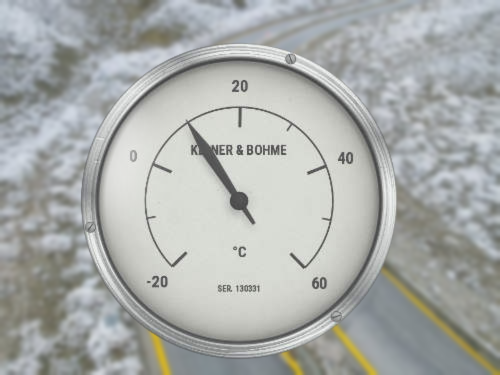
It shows value=10 unit=°C
